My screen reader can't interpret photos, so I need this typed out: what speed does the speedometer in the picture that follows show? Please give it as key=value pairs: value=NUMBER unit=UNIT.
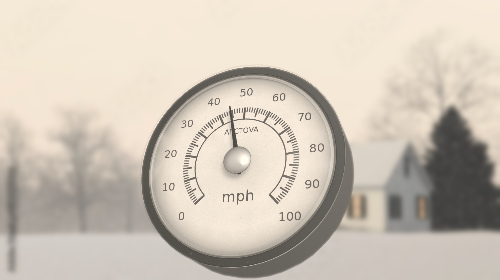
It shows value=45 unit=mph
